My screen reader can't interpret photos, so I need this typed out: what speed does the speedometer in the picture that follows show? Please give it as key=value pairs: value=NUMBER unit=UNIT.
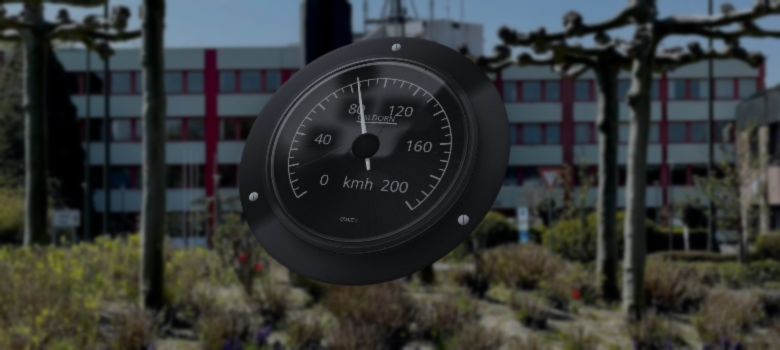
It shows value=85 unit=km/h
